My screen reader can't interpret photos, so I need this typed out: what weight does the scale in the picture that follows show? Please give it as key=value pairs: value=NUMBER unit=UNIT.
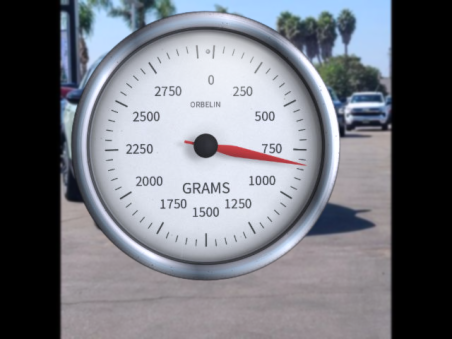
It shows value=825 unit=g
